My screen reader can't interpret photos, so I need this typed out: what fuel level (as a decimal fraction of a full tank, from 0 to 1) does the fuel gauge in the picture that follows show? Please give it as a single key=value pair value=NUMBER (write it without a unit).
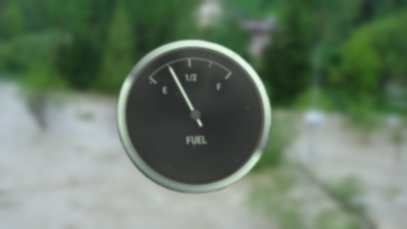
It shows value=0.25
